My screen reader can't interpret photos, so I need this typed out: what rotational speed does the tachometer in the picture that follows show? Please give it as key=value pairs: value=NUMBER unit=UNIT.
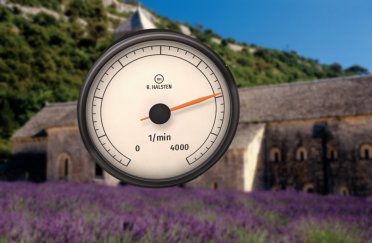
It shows value=2950 unit=rpm
